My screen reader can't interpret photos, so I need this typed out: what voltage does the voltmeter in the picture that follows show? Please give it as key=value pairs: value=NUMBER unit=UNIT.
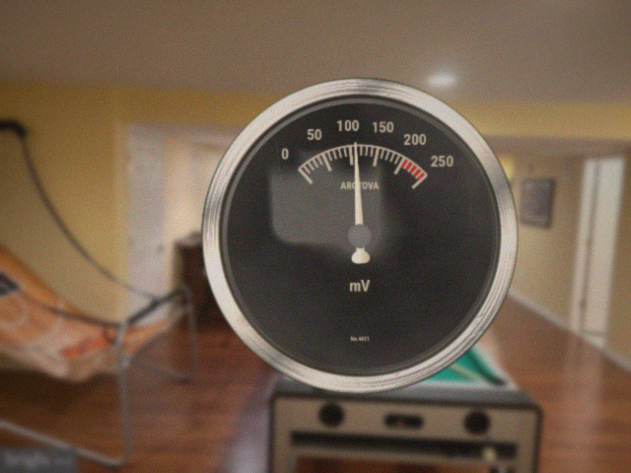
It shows value=110 unit=mV
